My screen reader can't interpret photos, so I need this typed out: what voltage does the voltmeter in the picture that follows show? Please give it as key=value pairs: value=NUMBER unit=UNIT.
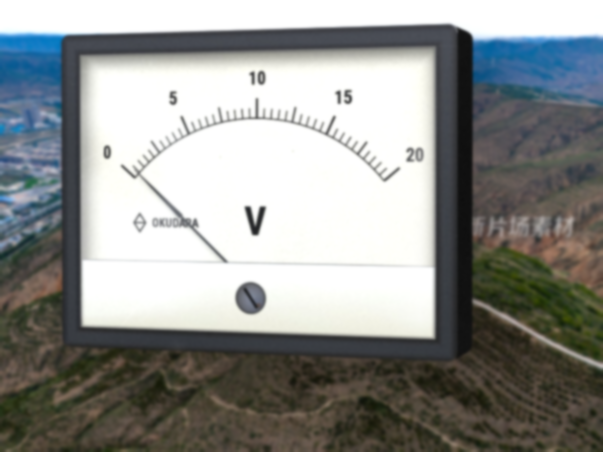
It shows value=0.5 unit=V
